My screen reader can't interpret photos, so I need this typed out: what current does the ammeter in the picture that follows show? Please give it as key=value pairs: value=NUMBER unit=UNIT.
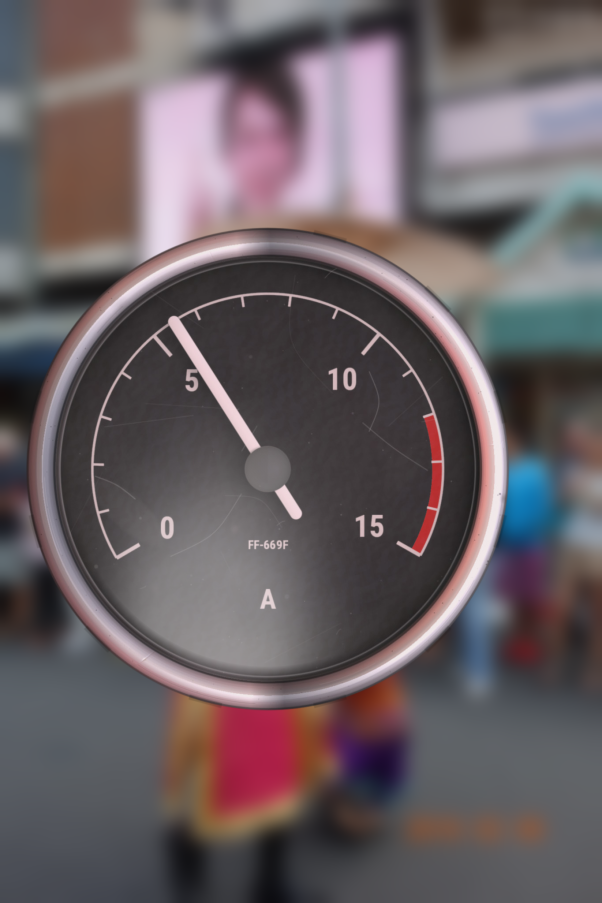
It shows value=5.5 unit=A
